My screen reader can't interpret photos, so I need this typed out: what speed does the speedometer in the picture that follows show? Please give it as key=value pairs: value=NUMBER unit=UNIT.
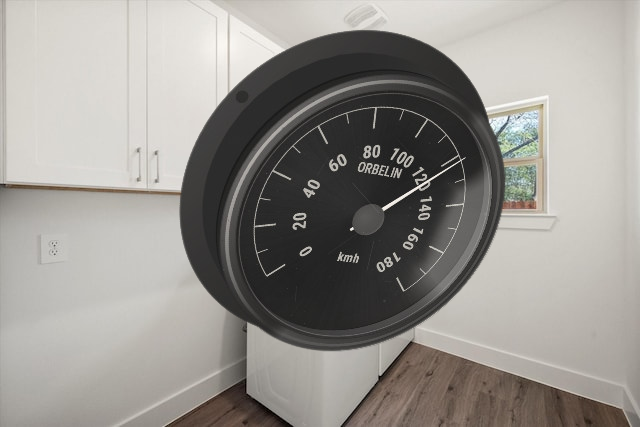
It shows value=120 unit=km/h
